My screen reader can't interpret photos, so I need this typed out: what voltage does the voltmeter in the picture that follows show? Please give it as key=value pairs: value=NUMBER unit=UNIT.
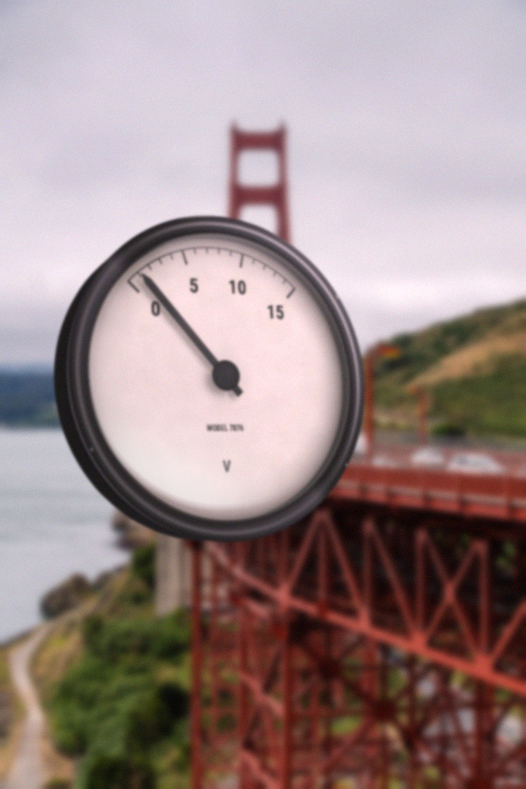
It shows value=1 unit=V
